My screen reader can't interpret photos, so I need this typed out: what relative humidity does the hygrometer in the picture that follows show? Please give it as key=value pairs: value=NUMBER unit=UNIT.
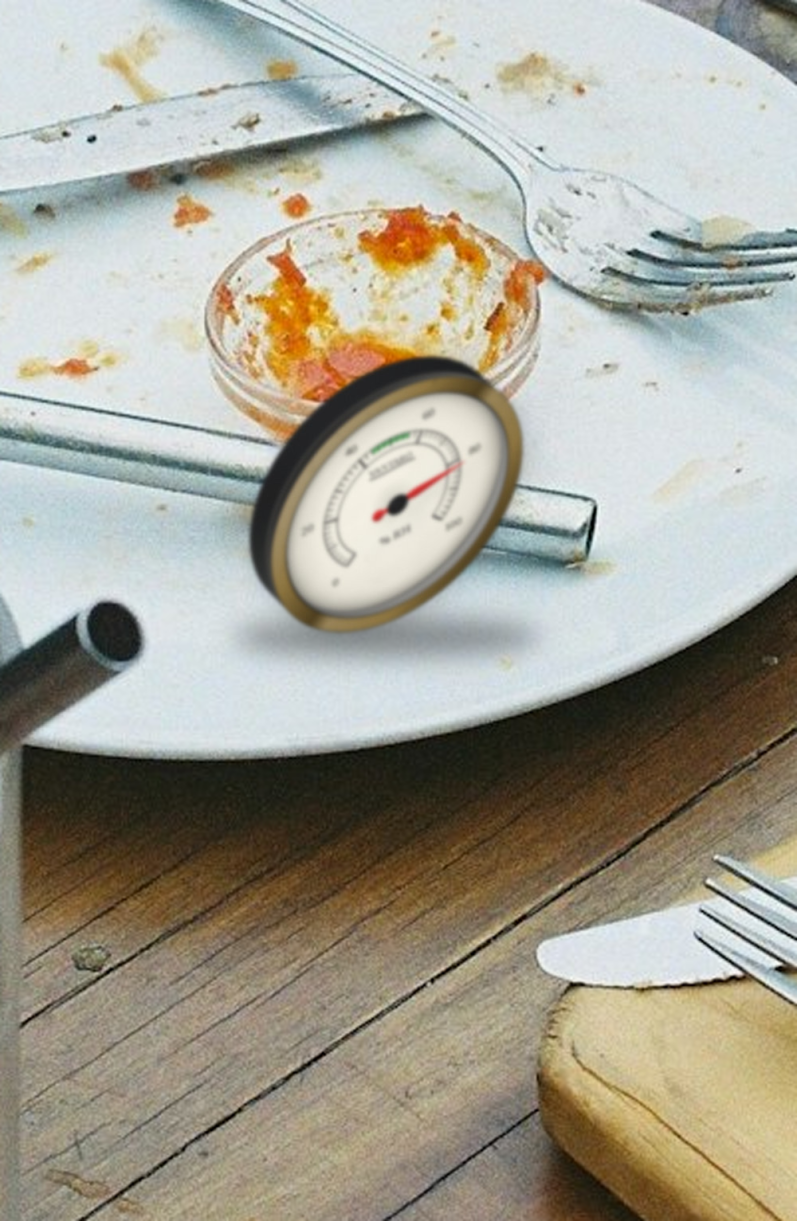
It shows value=80 unit=%
